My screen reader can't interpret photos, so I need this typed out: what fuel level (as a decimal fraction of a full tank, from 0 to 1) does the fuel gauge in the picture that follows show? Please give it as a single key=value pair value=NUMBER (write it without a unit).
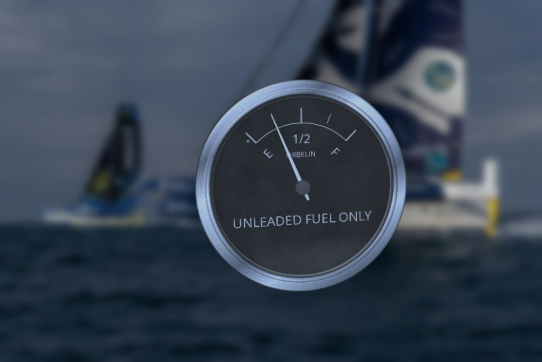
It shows value=0.25
